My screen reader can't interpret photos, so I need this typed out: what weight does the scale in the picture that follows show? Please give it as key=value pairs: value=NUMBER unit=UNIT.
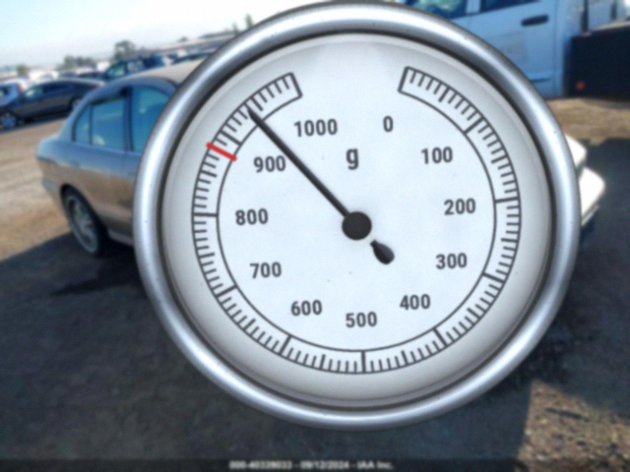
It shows value=940 unit=g
